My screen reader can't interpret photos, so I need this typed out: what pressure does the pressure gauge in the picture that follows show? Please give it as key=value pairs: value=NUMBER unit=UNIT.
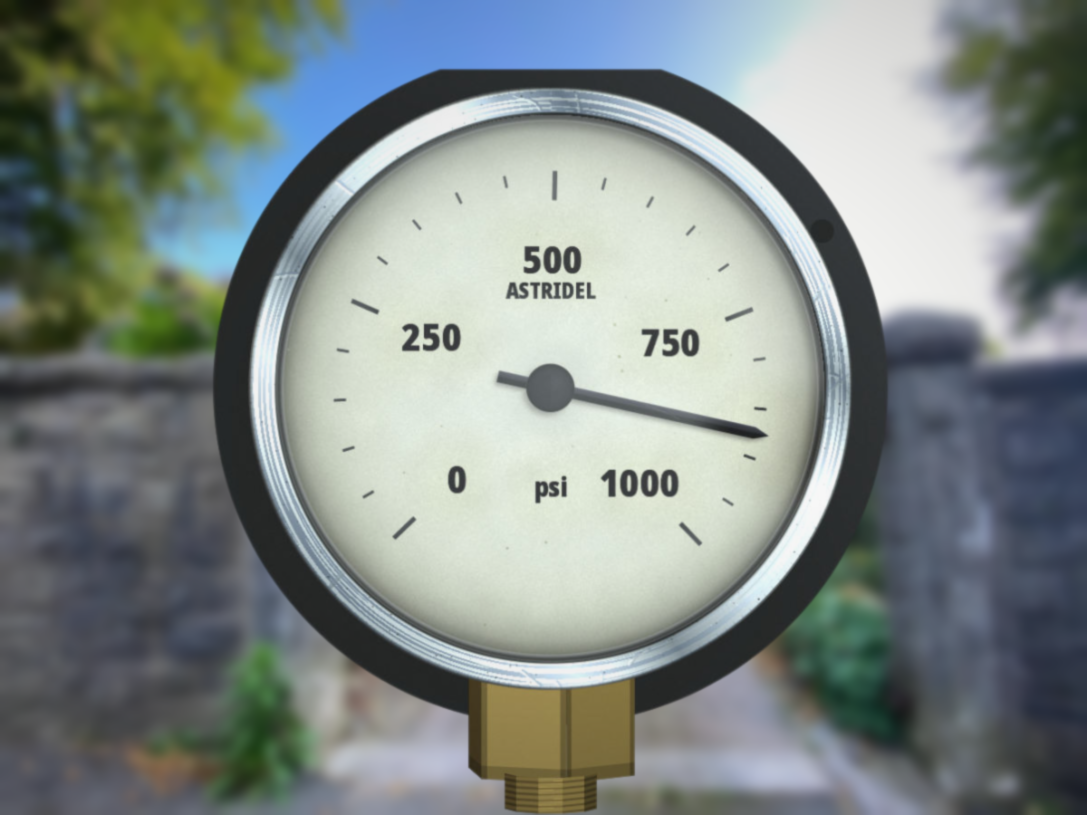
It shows value=875 unit=psi
